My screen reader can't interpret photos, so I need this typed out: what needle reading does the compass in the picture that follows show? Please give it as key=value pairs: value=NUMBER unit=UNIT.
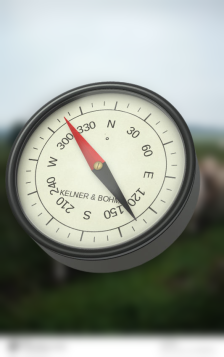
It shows value=315 unit=°
